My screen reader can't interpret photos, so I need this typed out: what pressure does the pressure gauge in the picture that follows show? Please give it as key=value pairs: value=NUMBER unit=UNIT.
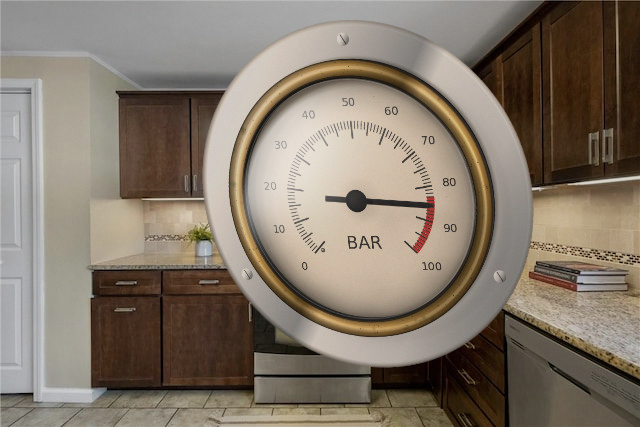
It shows value=85 unit=bar
